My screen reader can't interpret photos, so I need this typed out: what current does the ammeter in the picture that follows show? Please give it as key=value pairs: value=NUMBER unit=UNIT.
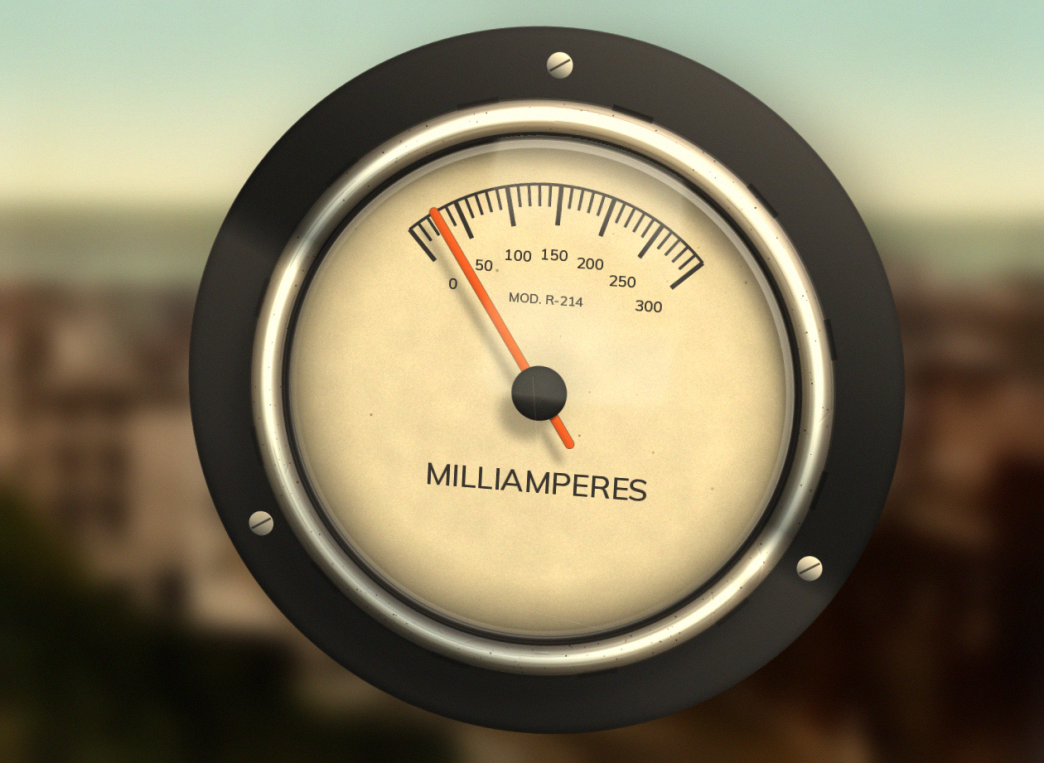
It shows value=30 unit=mA
